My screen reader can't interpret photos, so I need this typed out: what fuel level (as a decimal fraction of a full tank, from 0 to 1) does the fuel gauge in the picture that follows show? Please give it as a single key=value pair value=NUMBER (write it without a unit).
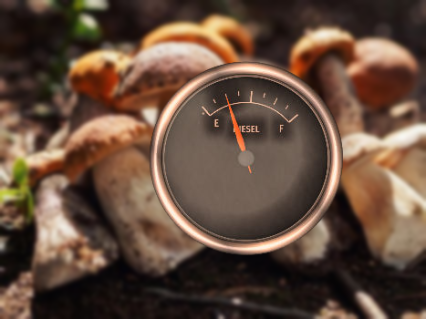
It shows value=0.25
